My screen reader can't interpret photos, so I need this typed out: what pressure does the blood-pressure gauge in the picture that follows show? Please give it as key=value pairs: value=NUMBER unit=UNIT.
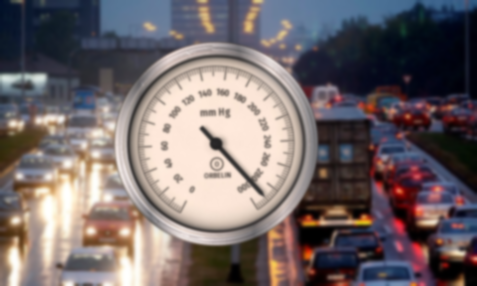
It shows value=290 unit=mmHg
